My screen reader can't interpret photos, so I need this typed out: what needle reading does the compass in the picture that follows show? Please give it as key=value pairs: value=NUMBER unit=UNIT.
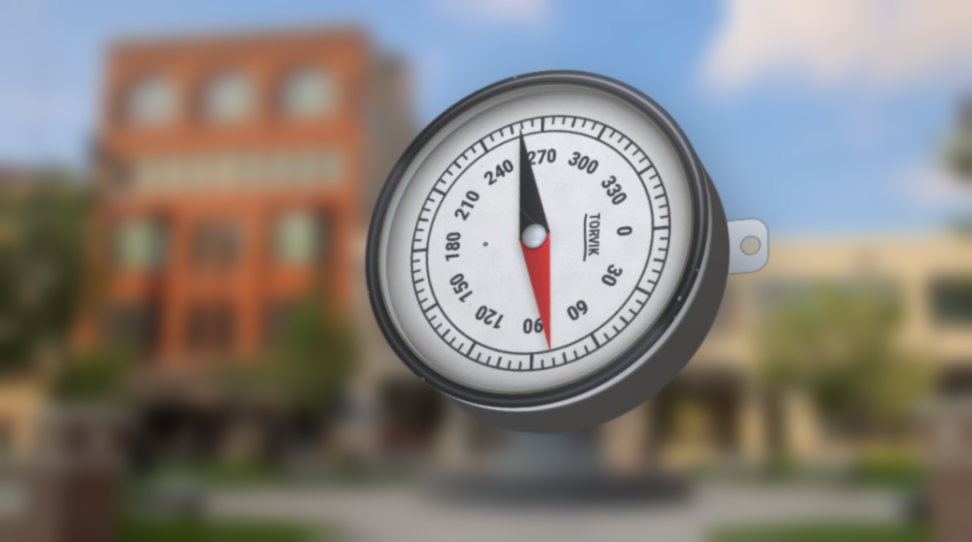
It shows value=80 unit=°
